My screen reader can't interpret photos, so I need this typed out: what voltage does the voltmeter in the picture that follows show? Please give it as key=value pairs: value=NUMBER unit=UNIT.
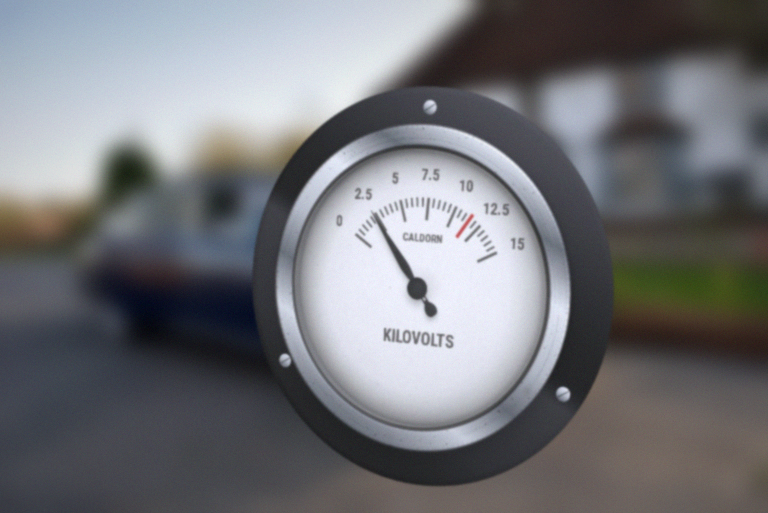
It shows value=2.5 unit=kV
